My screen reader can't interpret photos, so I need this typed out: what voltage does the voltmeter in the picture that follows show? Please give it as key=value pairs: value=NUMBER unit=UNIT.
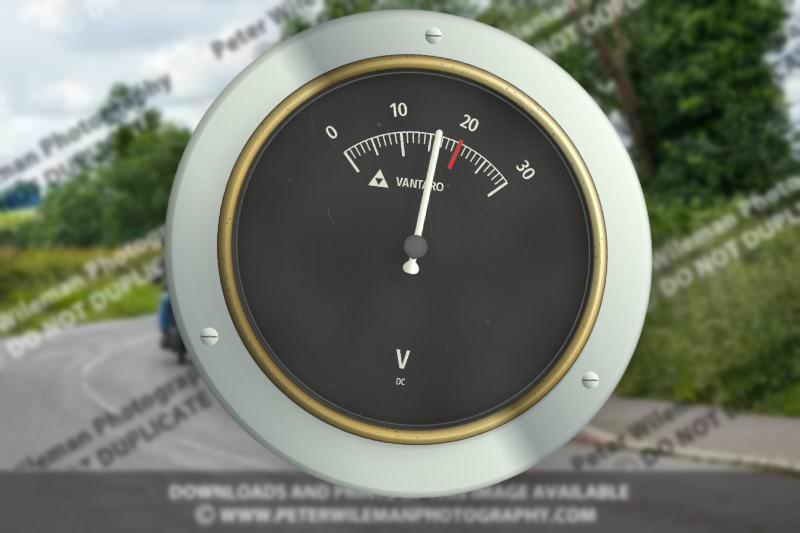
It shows value=16 unit=V
